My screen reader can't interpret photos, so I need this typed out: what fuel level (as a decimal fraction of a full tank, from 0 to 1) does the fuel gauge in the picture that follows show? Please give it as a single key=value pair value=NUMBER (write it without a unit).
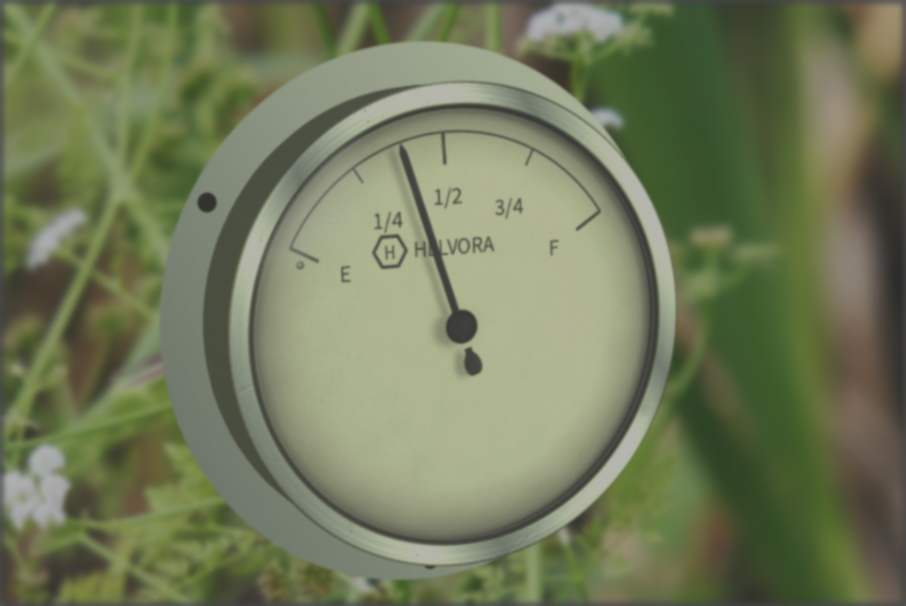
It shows value=0.375
